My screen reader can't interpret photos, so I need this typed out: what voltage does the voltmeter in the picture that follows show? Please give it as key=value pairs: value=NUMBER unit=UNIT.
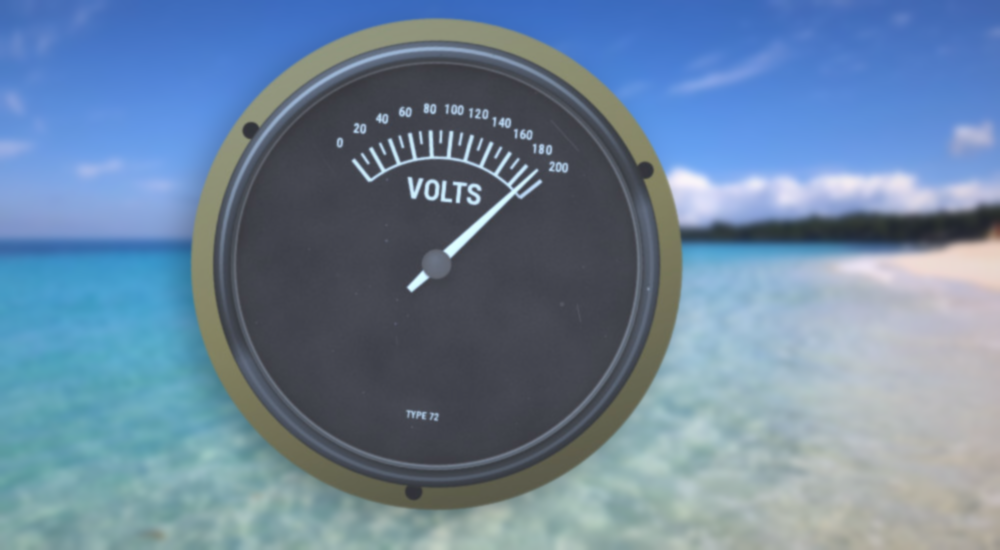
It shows value=190 unit=V
